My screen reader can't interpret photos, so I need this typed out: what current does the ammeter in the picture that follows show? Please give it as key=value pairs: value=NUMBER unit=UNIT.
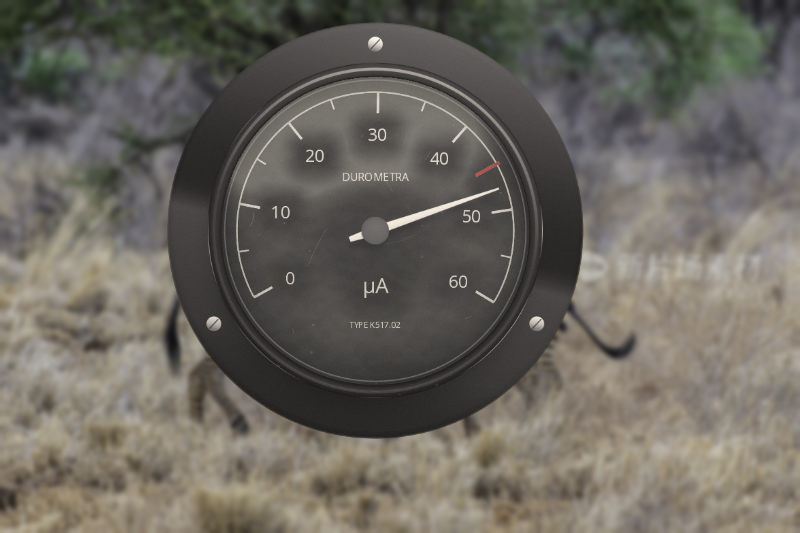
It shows value=47.5 unit=µA
